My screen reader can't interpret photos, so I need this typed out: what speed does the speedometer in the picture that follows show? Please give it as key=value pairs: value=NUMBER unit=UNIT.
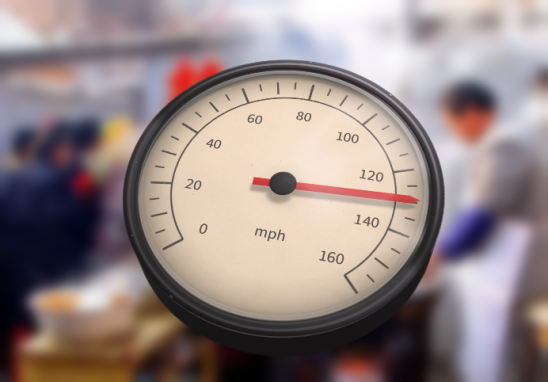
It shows value=130 unit=mph
